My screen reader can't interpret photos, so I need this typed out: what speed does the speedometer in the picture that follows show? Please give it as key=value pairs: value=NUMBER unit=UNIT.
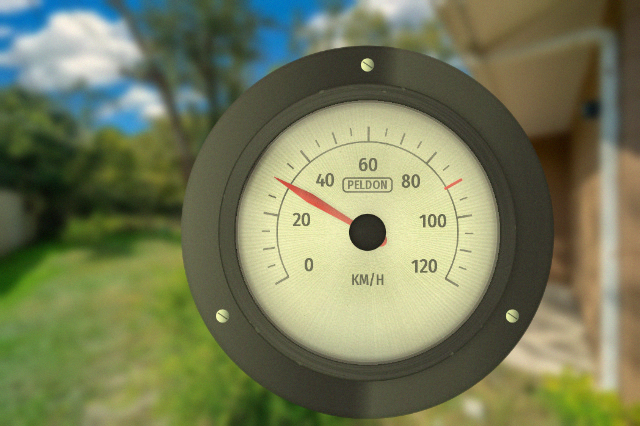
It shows value=30 unit=km/h
